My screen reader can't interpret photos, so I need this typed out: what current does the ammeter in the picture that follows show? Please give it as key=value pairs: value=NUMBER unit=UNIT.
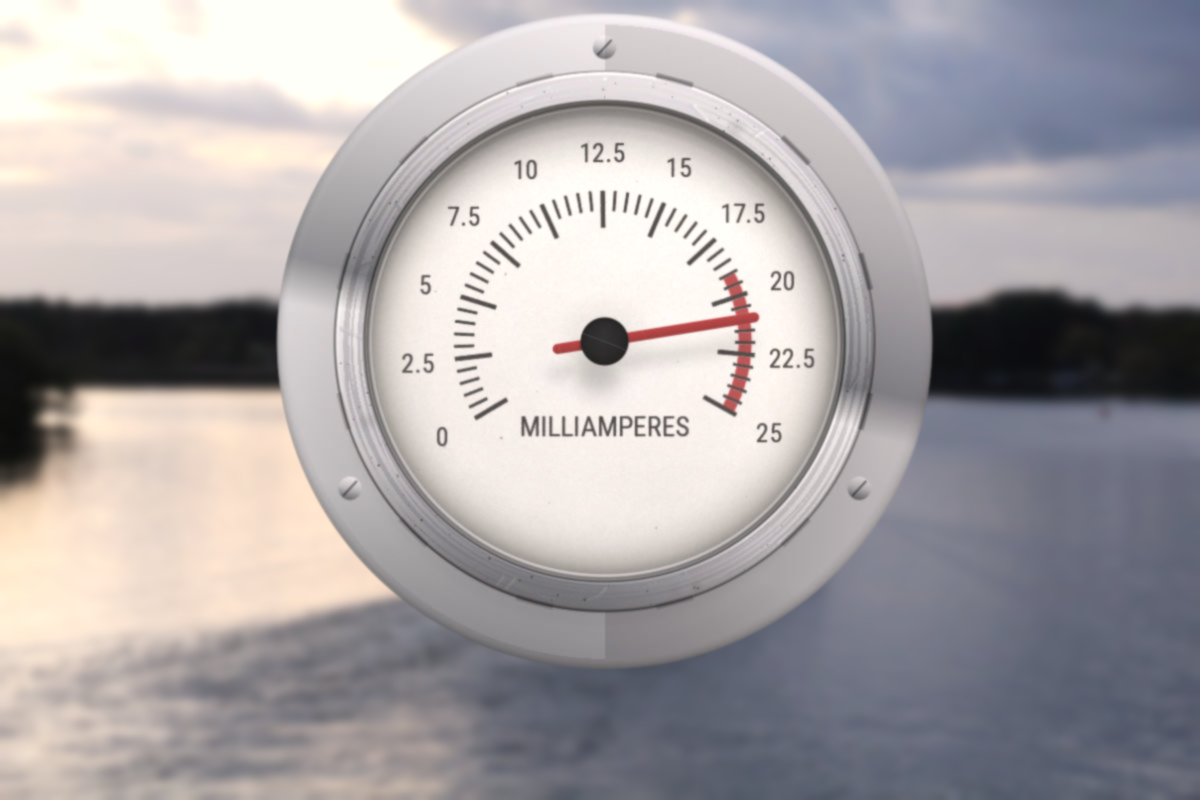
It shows value=21 unit=mA
